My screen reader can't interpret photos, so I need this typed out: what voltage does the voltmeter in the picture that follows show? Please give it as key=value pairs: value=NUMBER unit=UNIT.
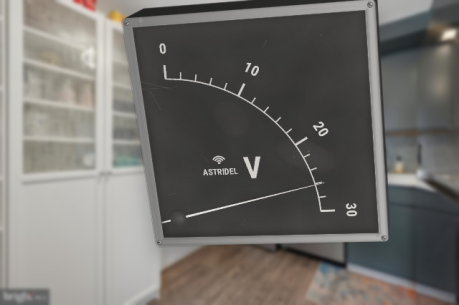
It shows value=26 unit=V
